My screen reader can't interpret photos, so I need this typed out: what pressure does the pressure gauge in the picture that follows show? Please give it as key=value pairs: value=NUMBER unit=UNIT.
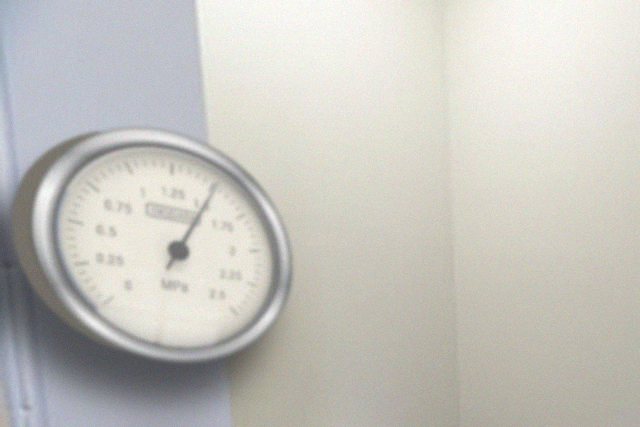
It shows value=1.5 unit=MPa
